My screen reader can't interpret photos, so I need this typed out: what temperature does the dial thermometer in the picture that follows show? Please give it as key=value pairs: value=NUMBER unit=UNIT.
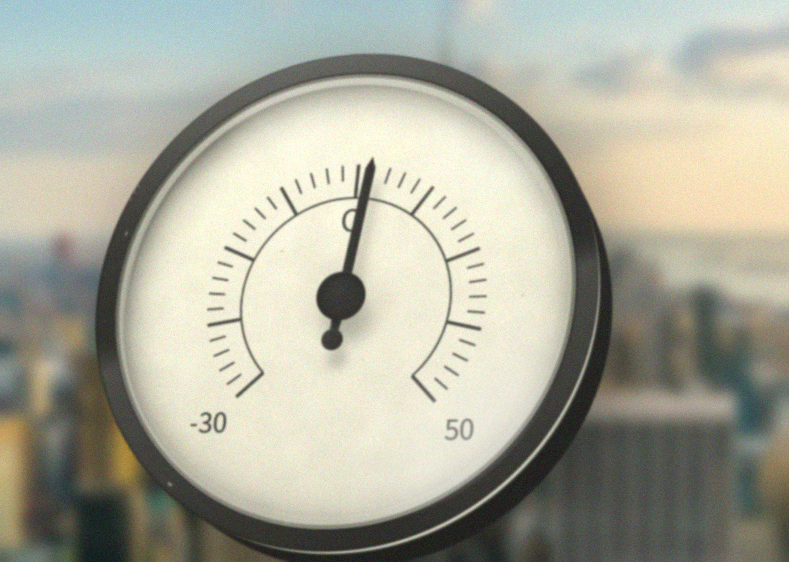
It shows value=12 unit=°C
